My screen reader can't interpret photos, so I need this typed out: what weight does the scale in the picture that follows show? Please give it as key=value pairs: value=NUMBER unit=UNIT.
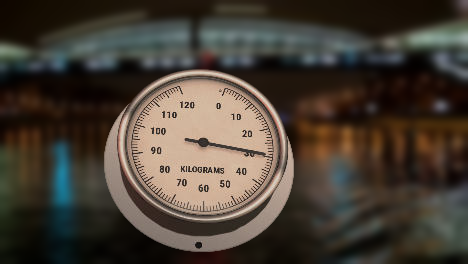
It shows value=30 unit=kg
